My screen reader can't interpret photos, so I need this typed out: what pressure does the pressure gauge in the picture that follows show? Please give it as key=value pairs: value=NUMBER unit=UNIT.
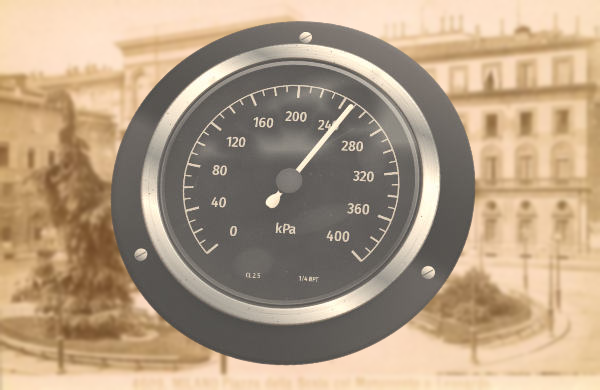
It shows value=250 unit=kPa
